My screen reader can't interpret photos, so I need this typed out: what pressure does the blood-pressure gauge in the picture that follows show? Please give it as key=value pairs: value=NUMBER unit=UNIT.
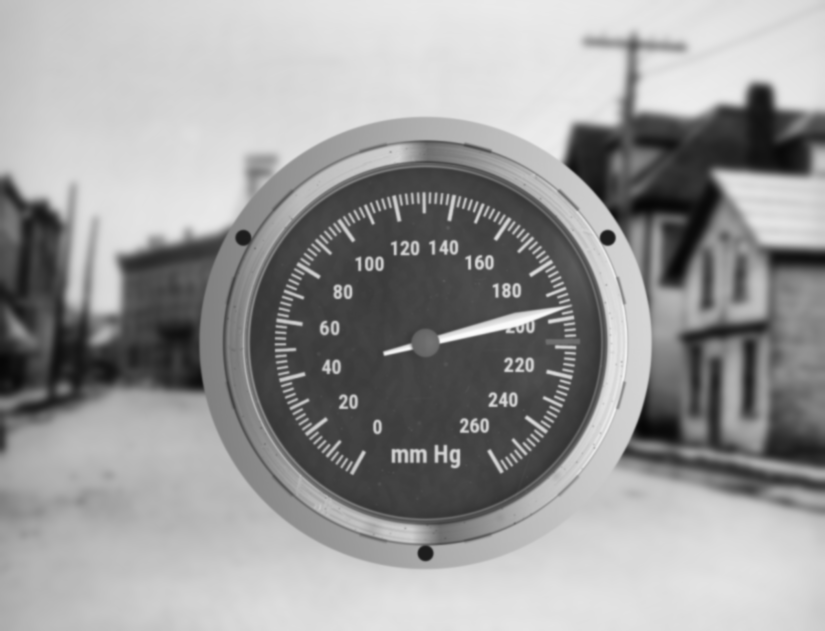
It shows value=196 unit=mmHg
